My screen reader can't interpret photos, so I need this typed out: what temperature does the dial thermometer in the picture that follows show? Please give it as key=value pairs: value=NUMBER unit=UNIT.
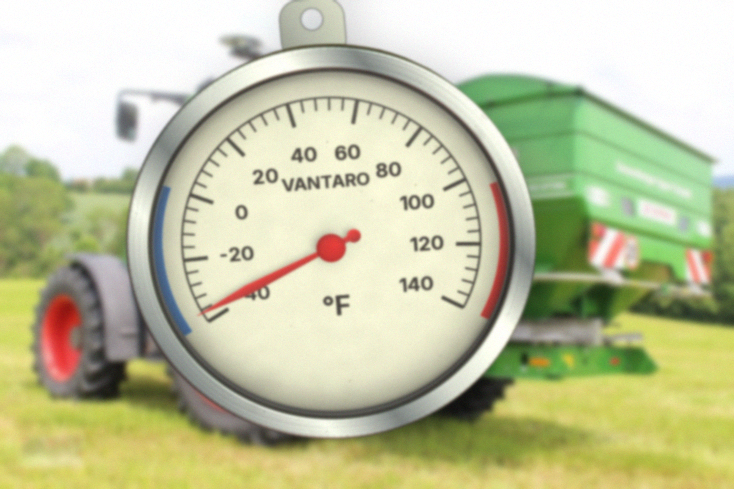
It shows value=-36 unit=°F
